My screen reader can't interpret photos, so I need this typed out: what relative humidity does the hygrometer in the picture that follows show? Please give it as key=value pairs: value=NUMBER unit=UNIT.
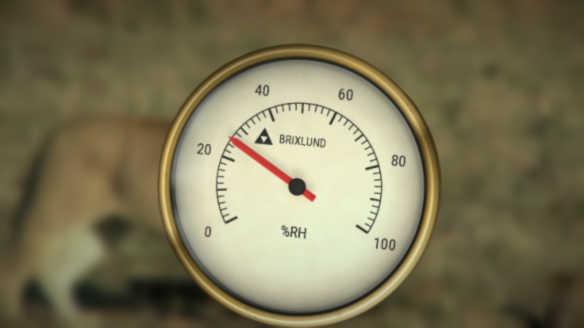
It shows value=26 unit=%
